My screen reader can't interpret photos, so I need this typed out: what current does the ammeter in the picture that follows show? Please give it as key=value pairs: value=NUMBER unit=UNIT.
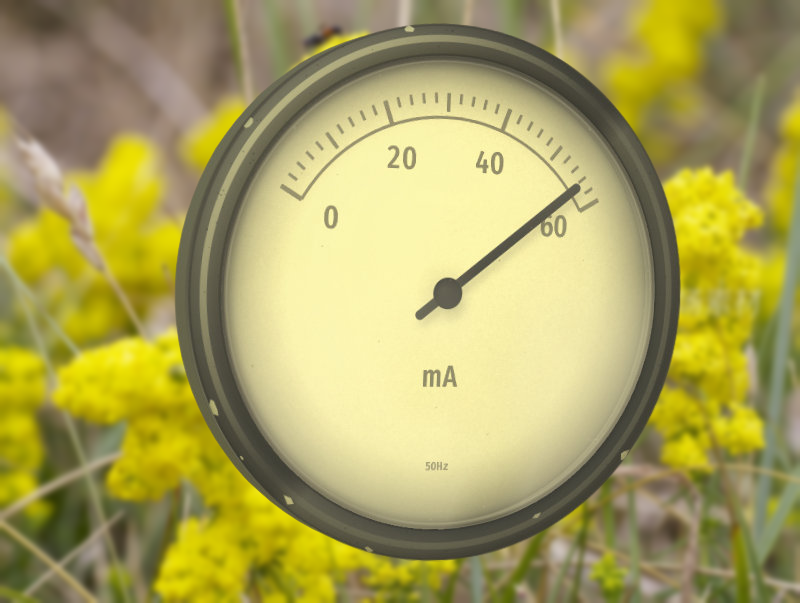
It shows value=56 unit=mA
